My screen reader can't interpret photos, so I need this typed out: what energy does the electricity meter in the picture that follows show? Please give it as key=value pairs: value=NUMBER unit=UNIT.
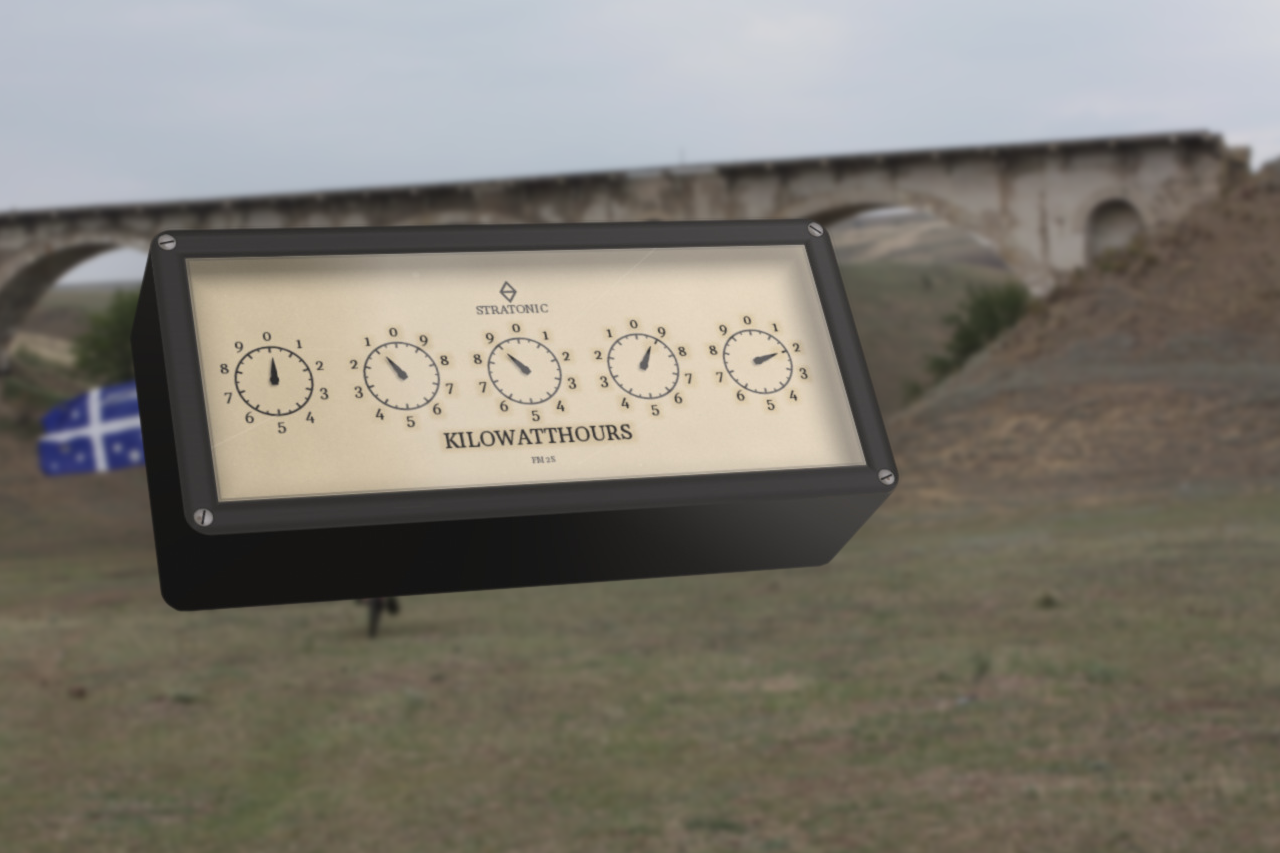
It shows value=892 unit=kWh
